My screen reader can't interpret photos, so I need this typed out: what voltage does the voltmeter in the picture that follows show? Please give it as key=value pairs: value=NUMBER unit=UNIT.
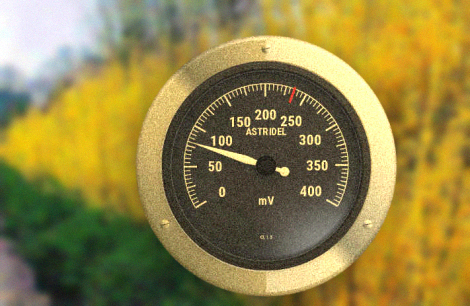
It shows value=80 unit=mV
